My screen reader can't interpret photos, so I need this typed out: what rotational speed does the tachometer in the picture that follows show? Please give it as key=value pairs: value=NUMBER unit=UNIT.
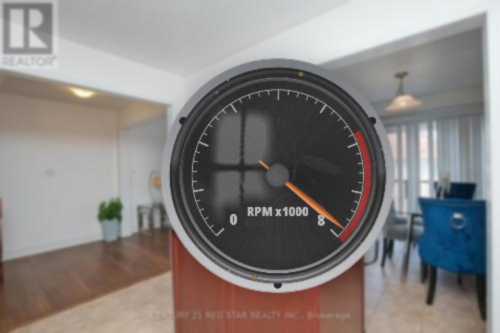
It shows value=7800 unit=rpm
